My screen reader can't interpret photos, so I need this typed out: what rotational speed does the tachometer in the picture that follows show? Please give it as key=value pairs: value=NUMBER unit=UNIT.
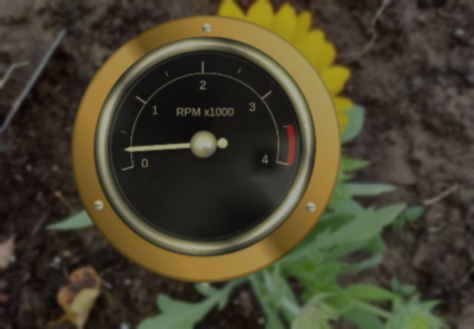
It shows value=250 unit=rpm
